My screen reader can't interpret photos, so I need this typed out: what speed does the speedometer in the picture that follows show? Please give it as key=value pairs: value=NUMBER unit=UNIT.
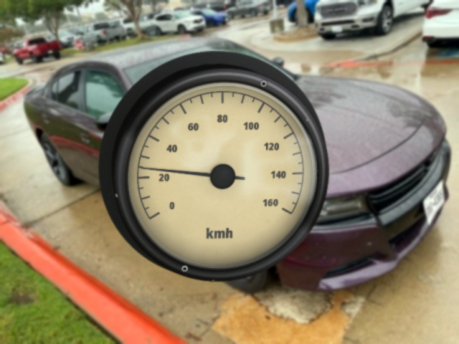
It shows value=25 unit=km/h
